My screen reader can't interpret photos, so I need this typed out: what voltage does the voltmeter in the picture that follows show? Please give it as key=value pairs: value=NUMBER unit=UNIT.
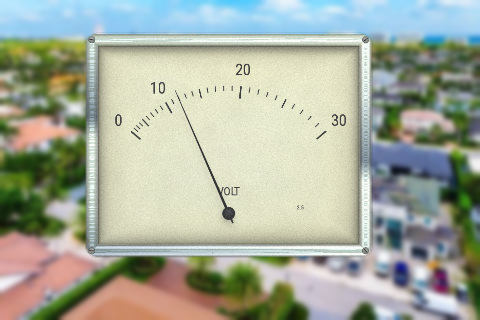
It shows value=12 unit=V
